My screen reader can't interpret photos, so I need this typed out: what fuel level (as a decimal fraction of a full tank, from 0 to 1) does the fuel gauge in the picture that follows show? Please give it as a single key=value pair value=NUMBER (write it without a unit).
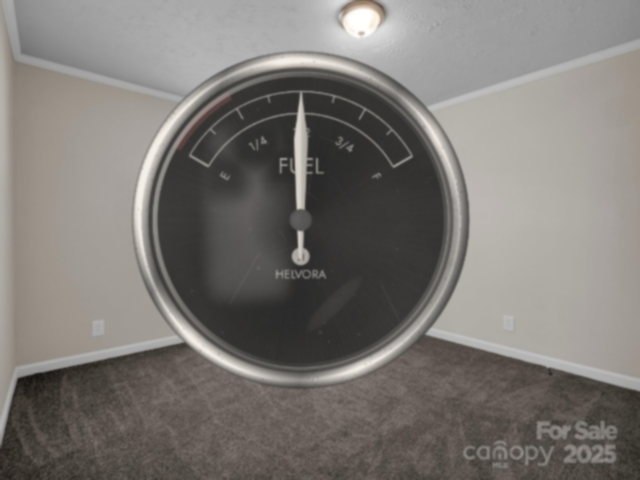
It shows value=0.5
